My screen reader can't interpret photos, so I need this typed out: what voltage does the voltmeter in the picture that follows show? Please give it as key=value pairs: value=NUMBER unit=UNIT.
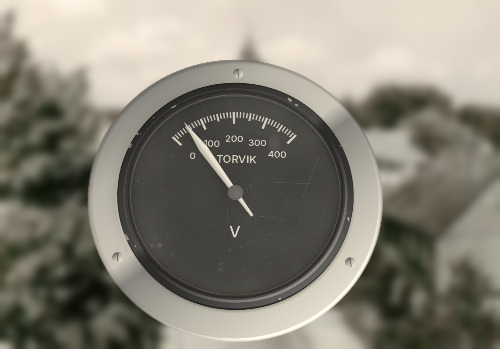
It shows value=50 unit=V
